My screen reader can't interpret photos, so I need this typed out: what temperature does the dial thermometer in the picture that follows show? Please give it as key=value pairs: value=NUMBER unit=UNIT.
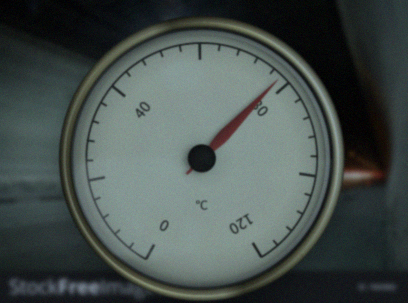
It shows value=78 unit=°C
